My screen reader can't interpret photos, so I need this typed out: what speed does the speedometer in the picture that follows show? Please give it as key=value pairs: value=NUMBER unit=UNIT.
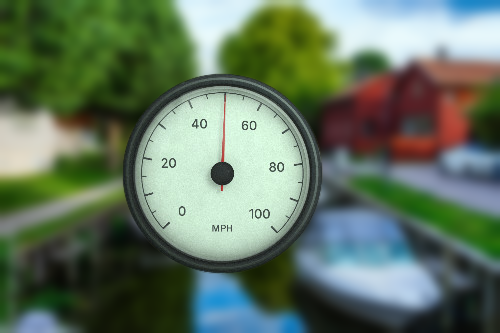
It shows value=50 unit=mph
